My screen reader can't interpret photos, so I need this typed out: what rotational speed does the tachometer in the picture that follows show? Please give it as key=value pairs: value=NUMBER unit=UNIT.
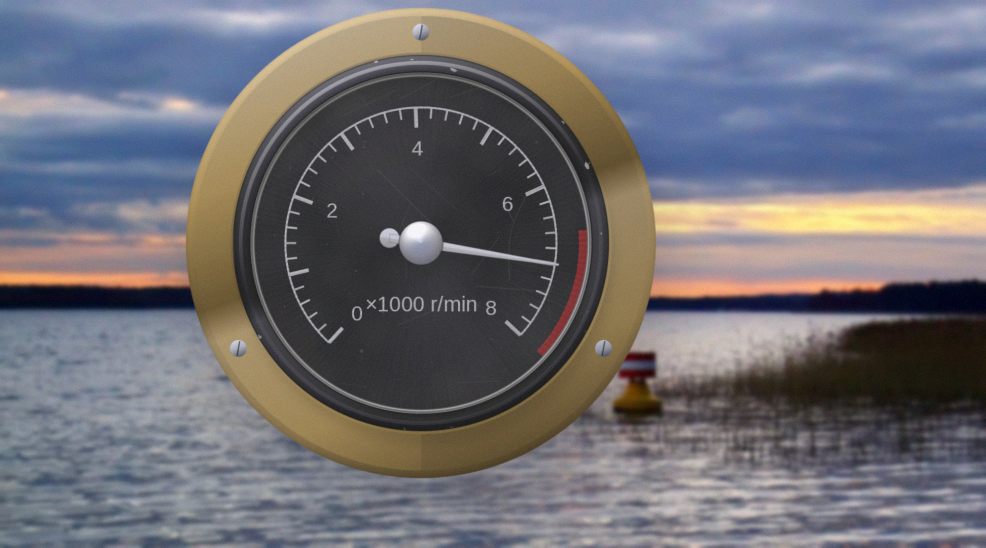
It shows value=7000 unit=rpm
